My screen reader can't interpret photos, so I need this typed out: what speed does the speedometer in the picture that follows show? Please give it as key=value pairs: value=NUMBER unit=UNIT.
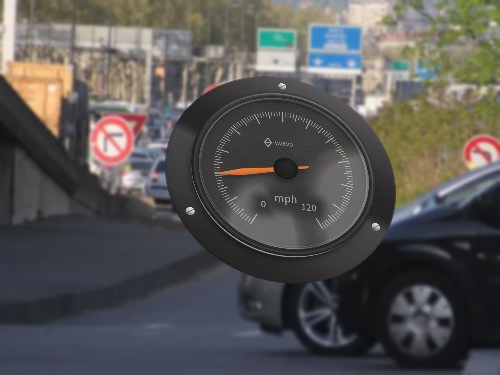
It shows value=20 unit=mph
